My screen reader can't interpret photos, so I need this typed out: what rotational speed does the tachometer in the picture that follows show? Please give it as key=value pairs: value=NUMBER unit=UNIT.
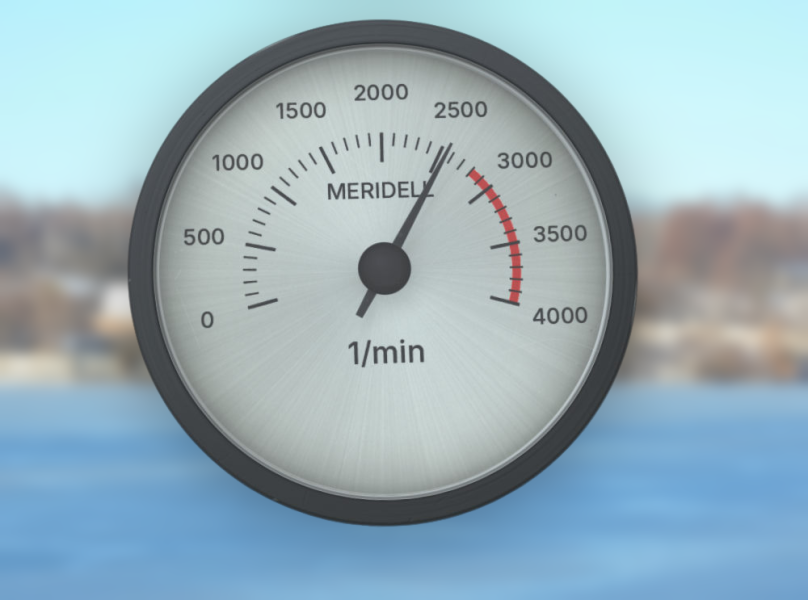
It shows value=2550 unit=rpm
